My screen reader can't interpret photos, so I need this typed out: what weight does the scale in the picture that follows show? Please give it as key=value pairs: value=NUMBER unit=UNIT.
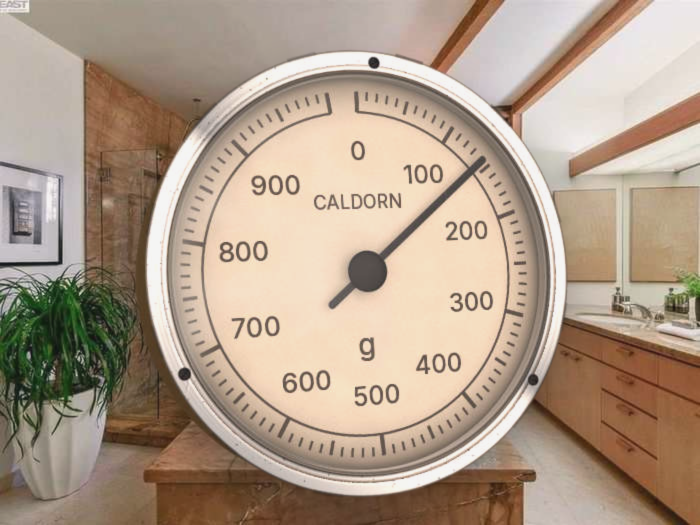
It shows value=140 unit=g
